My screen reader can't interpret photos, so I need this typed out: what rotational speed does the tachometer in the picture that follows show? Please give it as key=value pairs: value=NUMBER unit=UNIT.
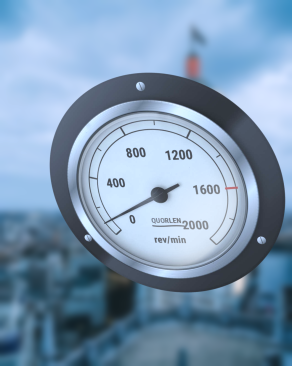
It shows value=100 unit=rpm
